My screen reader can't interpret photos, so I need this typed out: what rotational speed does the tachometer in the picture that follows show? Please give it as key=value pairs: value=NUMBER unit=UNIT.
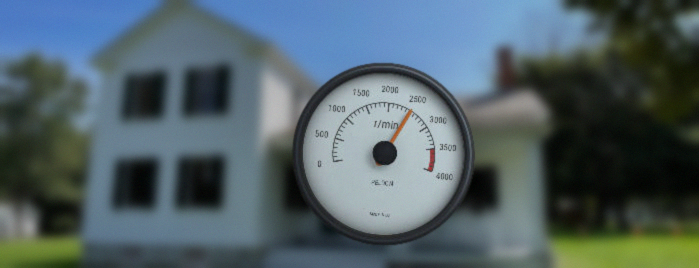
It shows value=2500 unit=rpm
